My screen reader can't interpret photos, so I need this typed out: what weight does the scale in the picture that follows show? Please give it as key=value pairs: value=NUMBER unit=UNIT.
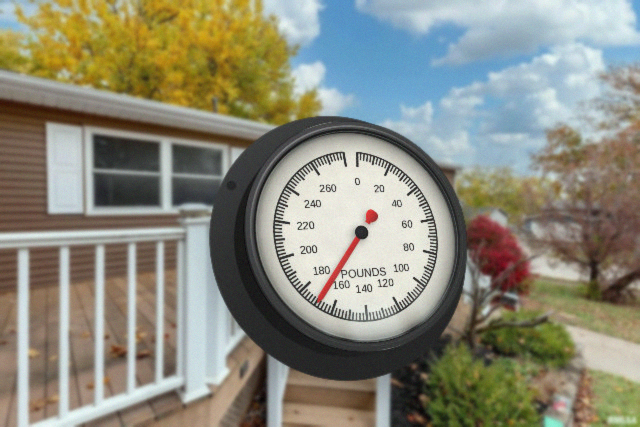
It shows value=170 unit=lb
